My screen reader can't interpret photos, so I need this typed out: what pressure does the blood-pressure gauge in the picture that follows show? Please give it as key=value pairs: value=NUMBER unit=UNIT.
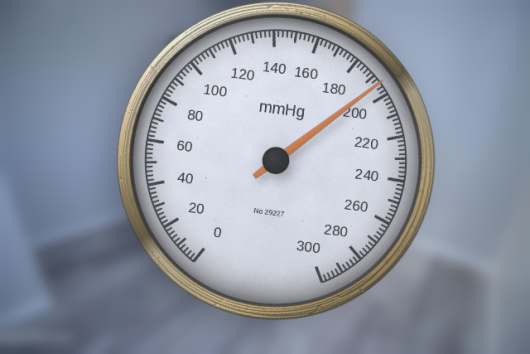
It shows value=194 unit=mmHg
